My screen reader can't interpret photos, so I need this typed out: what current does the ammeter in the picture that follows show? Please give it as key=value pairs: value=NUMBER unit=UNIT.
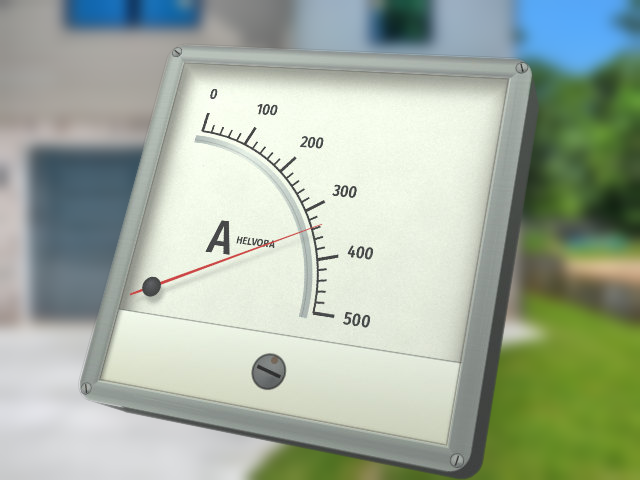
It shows value=340 unit=A
